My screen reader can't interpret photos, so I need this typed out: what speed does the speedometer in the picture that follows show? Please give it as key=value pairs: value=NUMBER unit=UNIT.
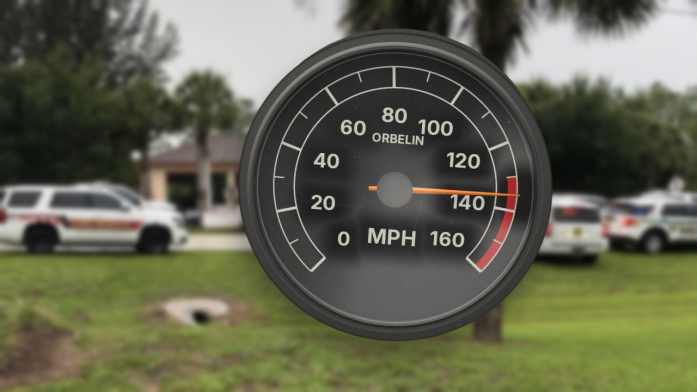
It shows value=135 unit=mph
